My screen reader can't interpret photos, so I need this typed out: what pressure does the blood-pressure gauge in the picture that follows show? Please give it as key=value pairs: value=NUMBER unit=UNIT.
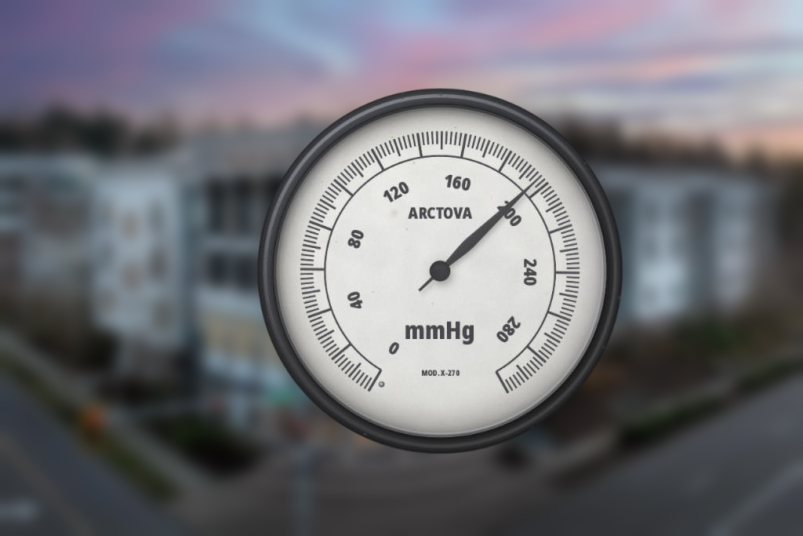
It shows value=196 unit=mmHg
